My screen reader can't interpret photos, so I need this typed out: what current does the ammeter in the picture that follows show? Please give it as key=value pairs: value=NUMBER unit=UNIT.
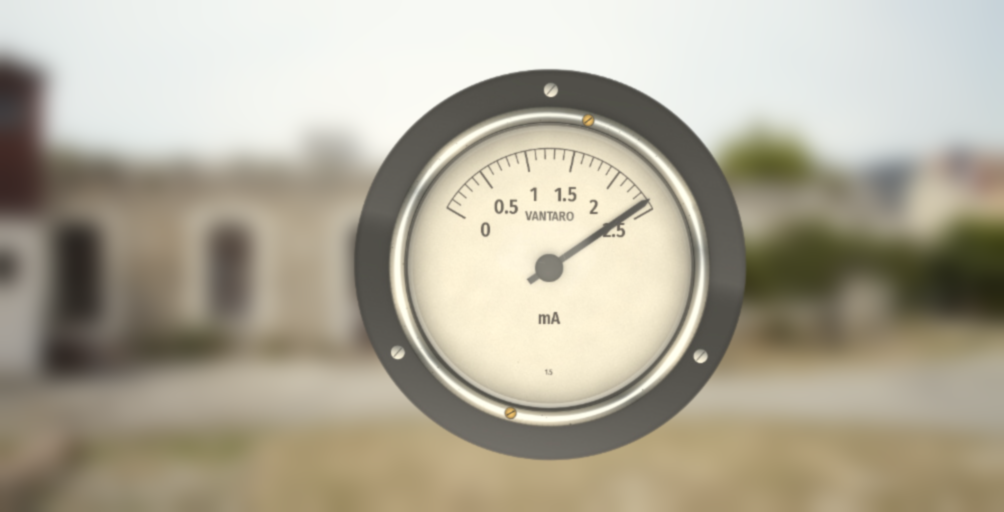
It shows value=2.4 unit=mA
